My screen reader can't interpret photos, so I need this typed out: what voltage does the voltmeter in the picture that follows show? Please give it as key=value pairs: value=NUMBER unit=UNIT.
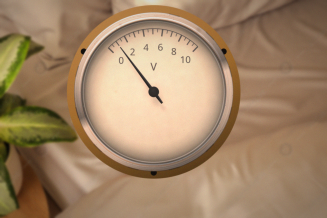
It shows value=1 unit=V
